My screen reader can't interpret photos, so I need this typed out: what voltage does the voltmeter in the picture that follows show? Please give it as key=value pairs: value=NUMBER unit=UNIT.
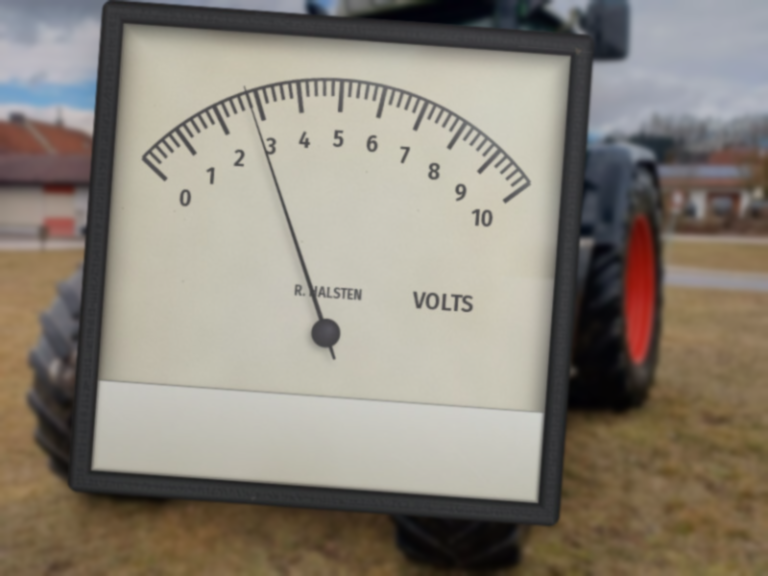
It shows value=2.8 unit=V
